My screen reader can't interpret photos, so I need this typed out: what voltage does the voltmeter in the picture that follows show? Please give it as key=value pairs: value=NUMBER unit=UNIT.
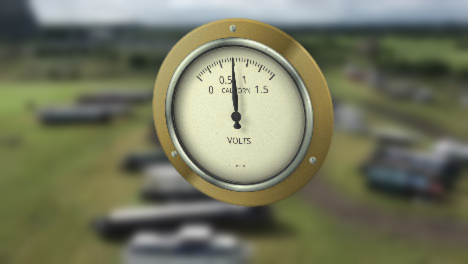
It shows value=0.75 unit=V
